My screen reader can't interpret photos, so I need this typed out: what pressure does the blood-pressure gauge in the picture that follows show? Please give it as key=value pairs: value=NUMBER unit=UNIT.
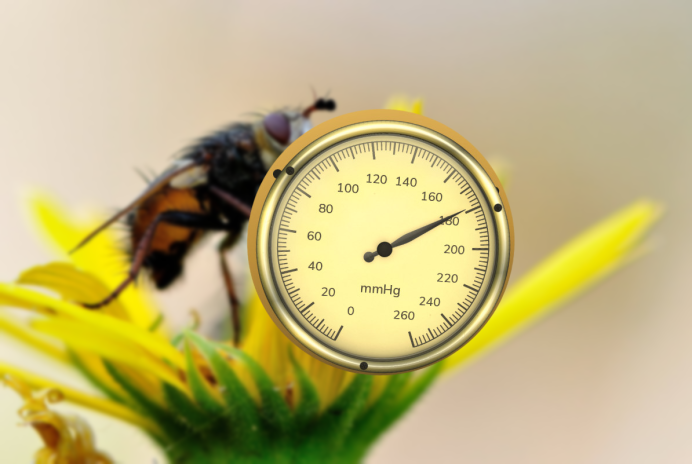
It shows value=178 unit=mmHg
